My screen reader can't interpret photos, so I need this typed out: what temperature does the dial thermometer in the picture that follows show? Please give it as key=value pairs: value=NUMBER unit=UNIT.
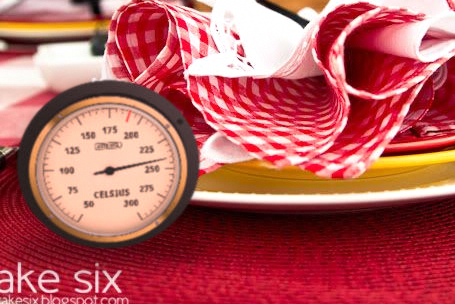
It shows value=240 unit=°C
